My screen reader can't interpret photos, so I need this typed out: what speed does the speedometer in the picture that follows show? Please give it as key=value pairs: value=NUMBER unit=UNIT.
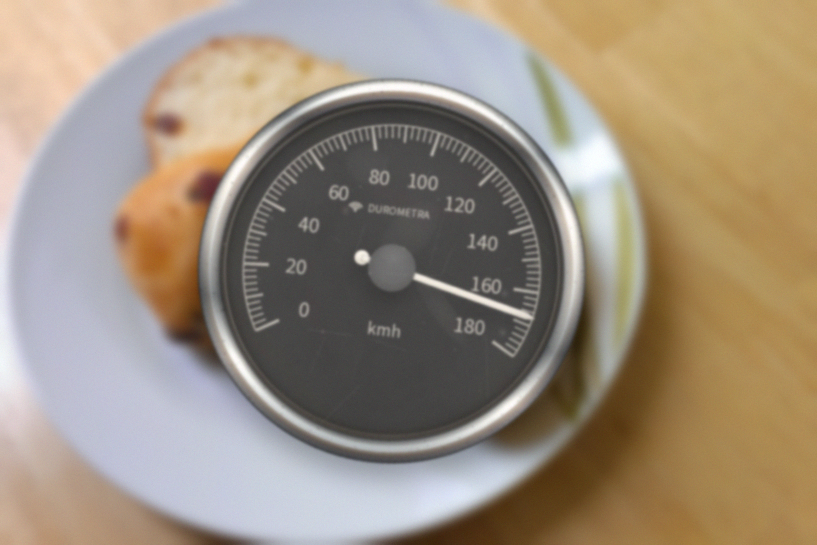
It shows value=168 unit=km/h
